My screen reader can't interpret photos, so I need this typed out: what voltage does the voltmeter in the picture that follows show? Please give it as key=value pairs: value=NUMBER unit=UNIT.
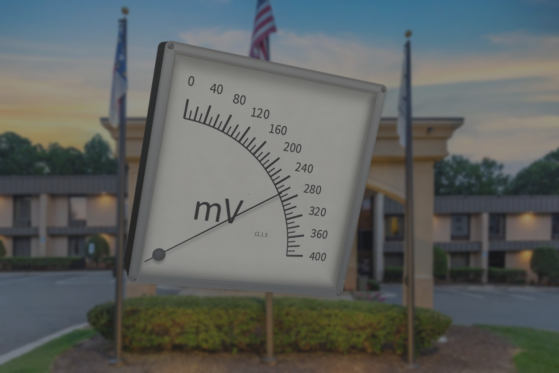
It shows value=260 unit=mV
